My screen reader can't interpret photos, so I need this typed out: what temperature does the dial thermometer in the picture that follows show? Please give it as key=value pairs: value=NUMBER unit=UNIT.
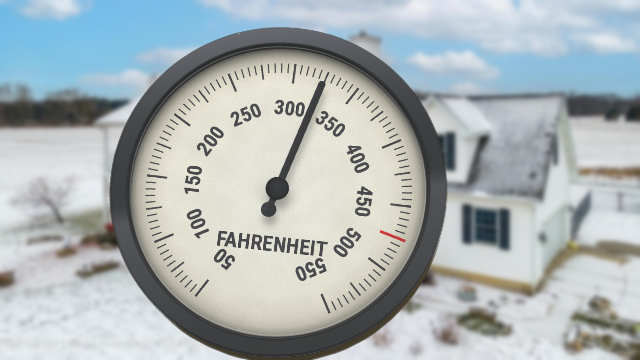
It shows value=325 unit=°F
